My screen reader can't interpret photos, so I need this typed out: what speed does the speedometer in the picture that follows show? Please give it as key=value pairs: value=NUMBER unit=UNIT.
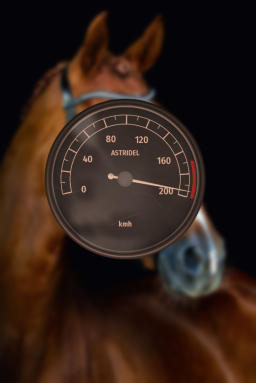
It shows value=195 unit=km/h
